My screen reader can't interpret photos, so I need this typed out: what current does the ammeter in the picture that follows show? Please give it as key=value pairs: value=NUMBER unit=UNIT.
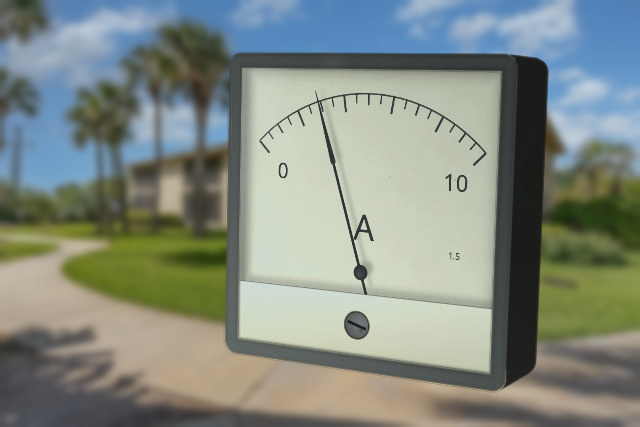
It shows value=3 unit=A
